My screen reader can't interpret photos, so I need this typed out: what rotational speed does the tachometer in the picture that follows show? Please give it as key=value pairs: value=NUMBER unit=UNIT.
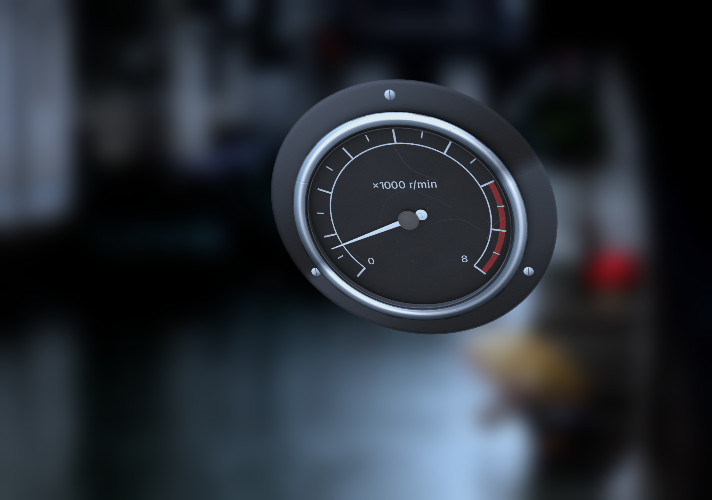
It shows value=750 unit=rpm
